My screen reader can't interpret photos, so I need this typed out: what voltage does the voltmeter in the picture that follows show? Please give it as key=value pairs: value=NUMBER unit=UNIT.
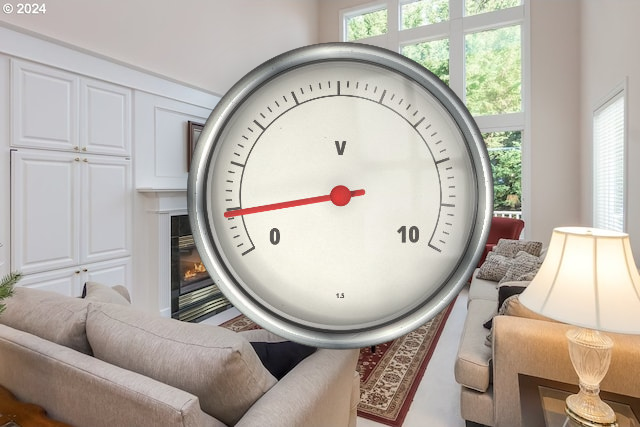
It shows value=0.9 unit=V
